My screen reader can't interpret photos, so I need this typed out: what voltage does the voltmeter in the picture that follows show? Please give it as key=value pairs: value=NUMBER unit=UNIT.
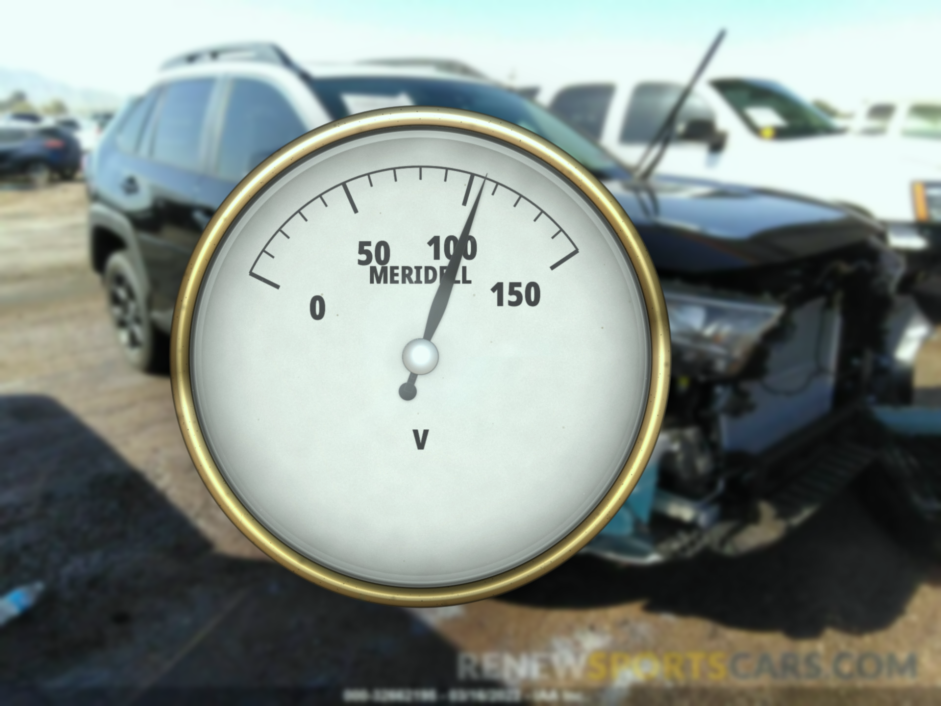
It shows value=105 unit=V
